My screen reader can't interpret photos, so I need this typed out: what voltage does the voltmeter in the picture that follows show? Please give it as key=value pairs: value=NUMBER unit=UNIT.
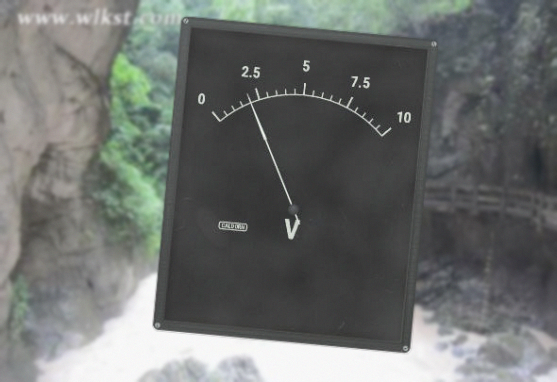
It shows value=2 unit=V
